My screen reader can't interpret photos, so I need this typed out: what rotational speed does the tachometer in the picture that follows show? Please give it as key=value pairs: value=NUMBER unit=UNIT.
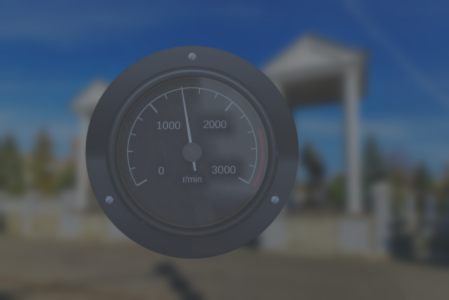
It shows value=1400 unit=rpm
